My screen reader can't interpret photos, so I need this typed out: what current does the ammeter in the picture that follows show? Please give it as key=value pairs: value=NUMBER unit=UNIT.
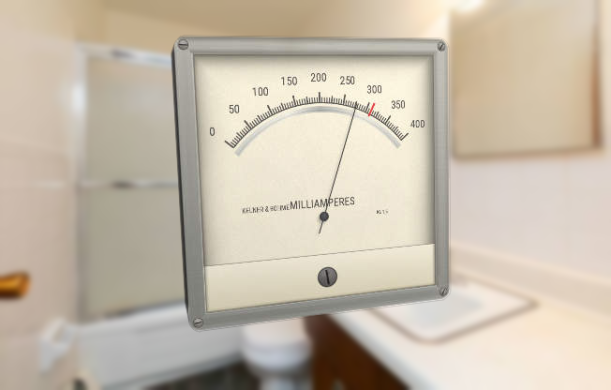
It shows value=275 unit=mA
